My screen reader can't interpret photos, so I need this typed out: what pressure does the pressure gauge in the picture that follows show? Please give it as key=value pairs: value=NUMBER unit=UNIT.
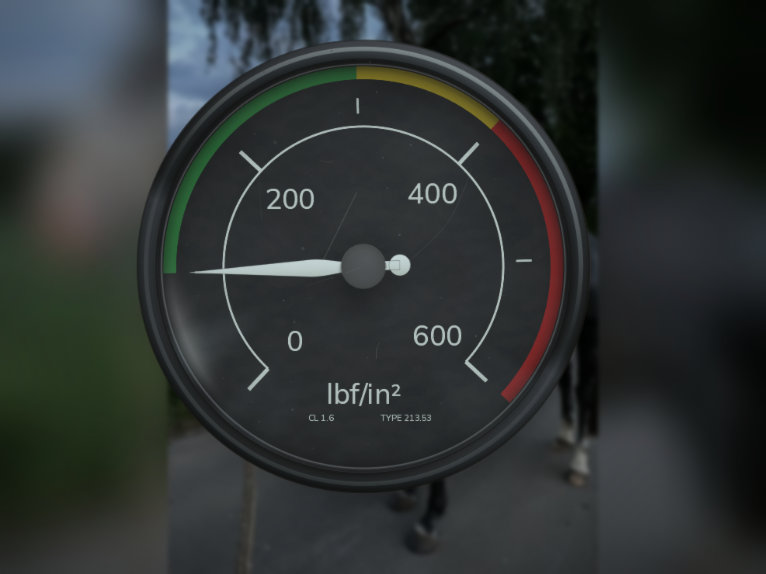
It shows value=100 unit=psi
